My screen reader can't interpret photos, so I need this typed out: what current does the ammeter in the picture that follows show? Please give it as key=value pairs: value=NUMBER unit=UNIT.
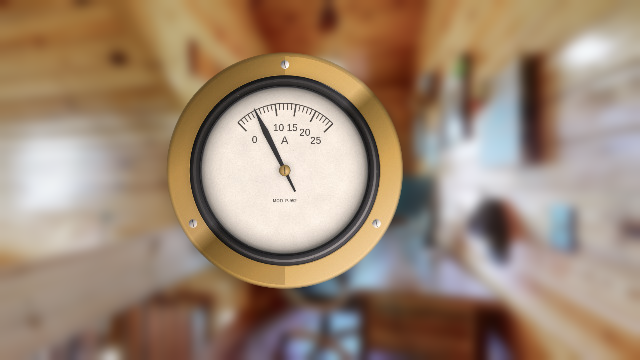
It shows value=5 unit=A
